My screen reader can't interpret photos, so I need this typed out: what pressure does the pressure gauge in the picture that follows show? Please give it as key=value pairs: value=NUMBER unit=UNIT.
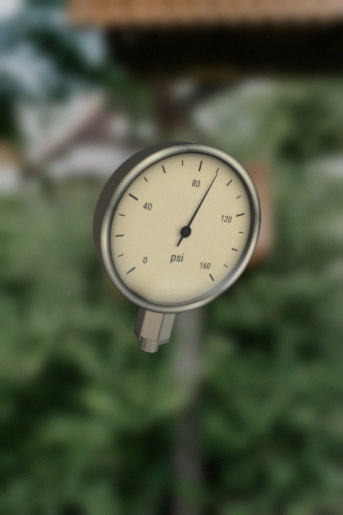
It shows value=90 unit=psi
